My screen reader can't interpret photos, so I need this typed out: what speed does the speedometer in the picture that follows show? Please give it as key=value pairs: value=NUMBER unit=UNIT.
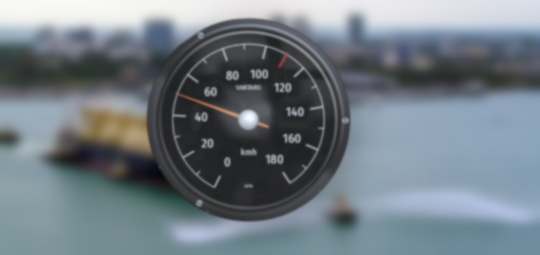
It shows value=50 unit=km/h
